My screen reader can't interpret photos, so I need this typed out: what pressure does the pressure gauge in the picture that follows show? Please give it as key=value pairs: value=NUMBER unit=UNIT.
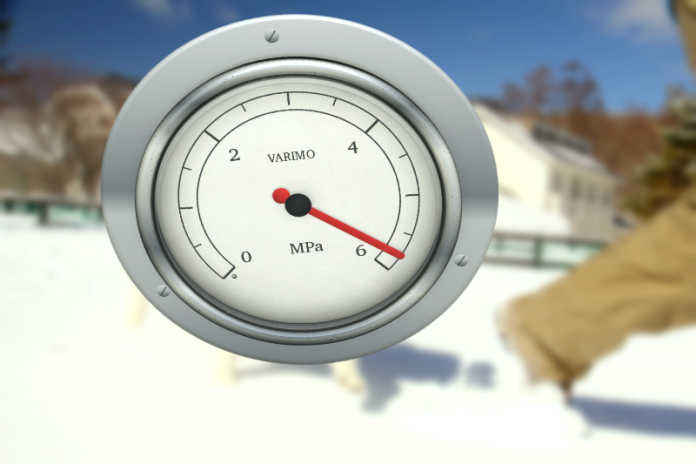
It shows value=5.75 unit=MPa
